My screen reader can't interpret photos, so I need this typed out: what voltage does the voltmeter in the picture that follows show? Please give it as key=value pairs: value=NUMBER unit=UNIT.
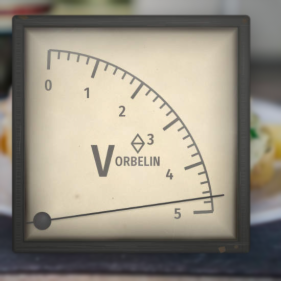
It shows value=4.7 unit=V
